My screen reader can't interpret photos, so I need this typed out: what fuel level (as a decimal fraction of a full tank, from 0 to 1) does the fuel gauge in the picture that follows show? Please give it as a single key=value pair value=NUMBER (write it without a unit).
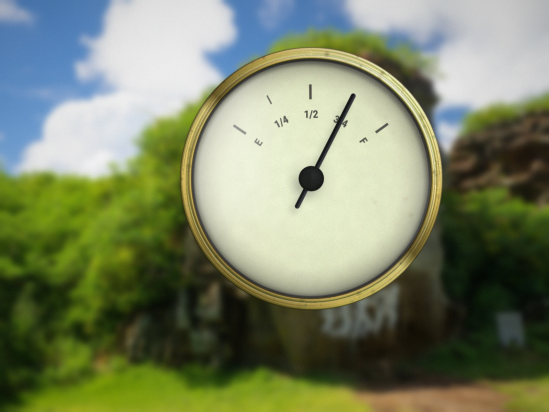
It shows value=0.75
